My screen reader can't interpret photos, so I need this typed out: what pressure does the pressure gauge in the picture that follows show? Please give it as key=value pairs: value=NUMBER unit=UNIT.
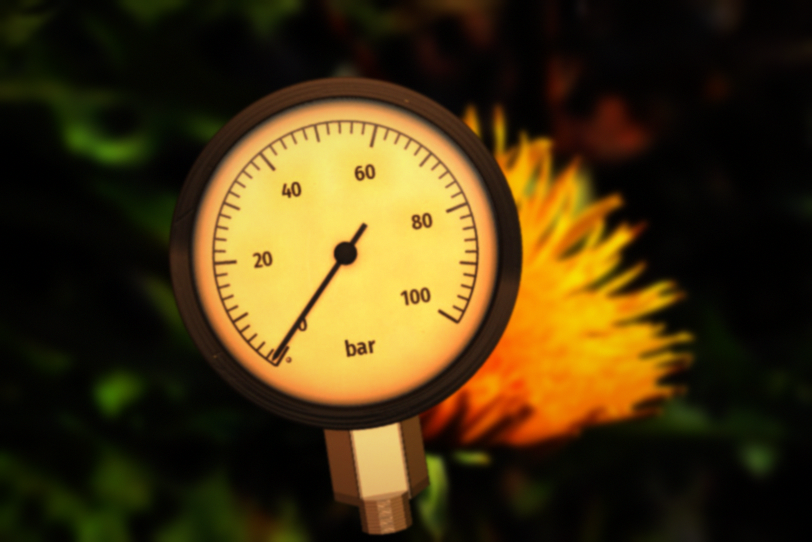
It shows value=1 unit=bar
